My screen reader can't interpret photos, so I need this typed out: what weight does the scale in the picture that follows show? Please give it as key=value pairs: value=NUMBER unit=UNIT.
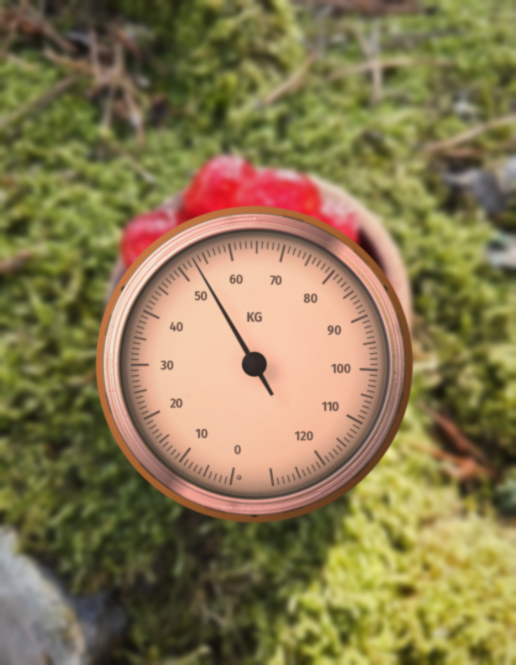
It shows value=53 unit=kg
